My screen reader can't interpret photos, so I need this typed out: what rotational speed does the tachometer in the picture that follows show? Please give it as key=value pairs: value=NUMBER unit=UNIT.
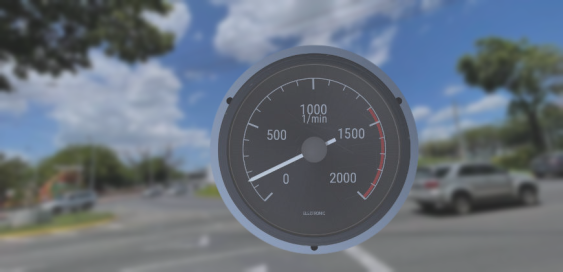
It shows value=150 unit=rpm
